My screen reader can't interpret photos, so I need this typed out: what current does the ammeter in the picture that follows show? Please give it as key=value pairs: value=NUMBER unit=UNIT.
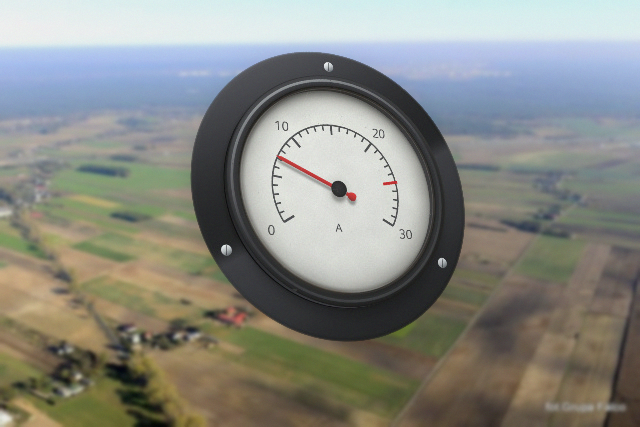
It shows value=7 unit=A
